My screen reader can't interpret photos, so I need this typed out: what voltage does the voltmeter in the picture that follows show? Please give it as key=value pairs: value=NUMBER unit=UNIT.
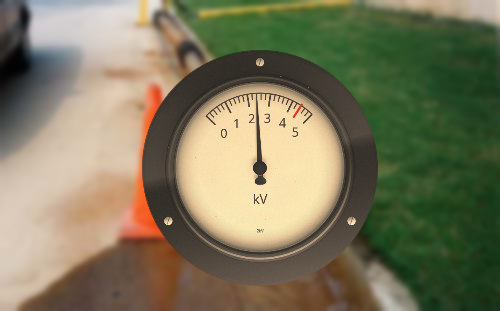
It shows value=2.4 unit=kV
